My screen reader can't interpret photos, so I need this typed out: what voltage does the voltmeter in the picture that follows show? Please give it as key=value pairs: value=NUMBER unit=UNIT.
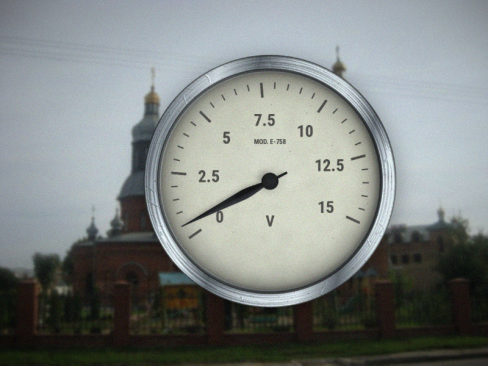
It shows value=0.5 unit=V
